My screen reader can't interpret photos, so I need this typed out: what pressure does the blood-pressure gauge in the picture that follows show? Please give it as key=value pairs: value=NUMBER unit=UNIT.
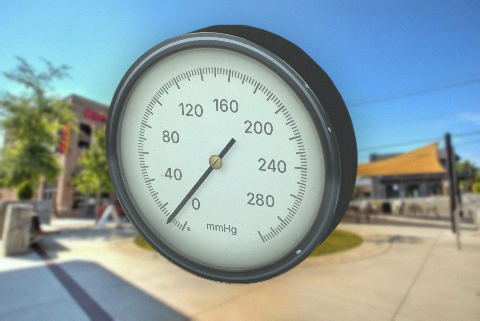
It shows value=10 unit=mmHg
